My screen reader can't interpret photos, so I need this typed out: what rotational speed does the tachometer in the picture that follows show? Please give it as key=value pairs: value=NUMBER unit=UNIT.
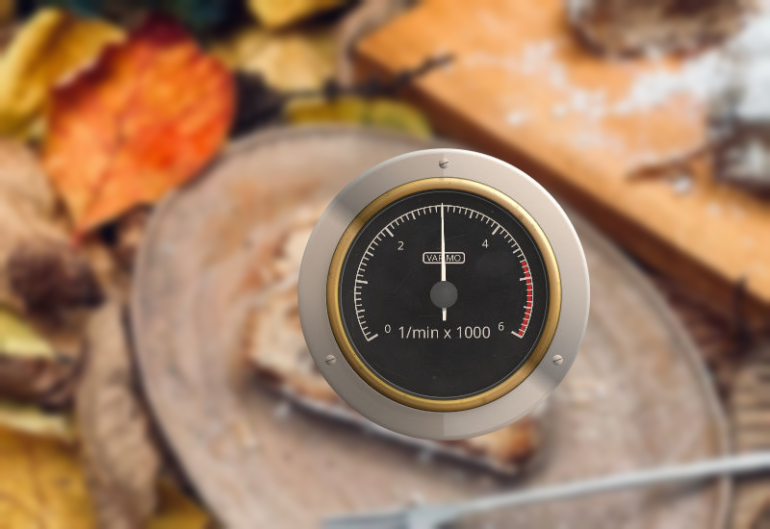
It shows value=3000 unit=rpm
